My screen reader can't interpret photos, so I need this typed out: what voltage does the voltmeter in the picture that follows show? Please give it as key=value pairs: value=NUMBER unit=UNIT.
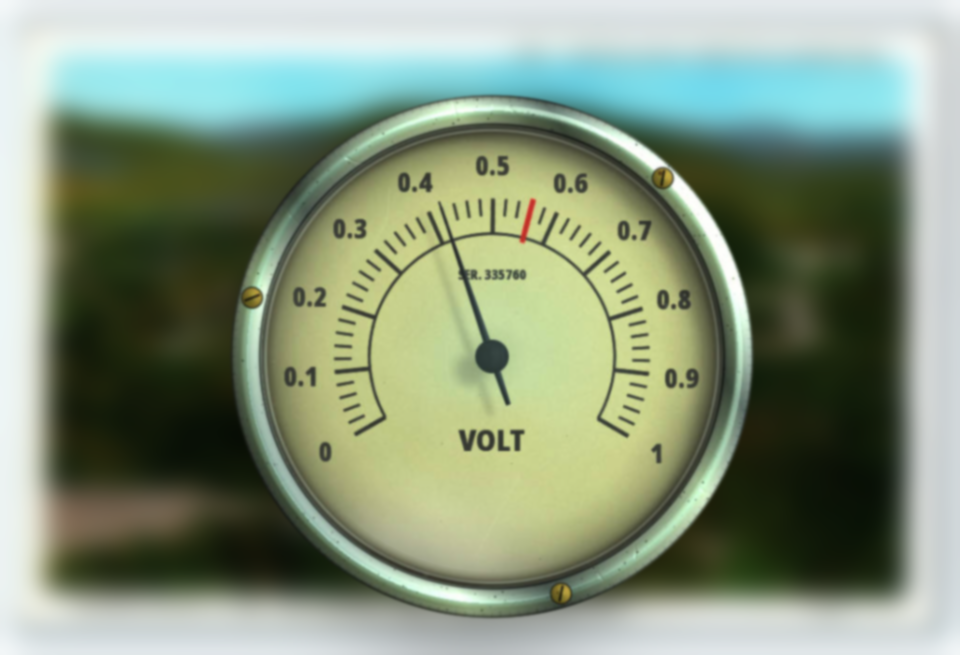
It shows value=0.42 unit=V
